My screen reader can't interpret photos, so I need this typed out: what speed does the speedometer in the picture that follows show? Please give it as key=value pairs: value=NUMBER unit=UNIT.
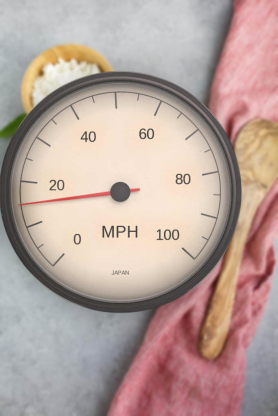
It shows value=15 unit=mph
